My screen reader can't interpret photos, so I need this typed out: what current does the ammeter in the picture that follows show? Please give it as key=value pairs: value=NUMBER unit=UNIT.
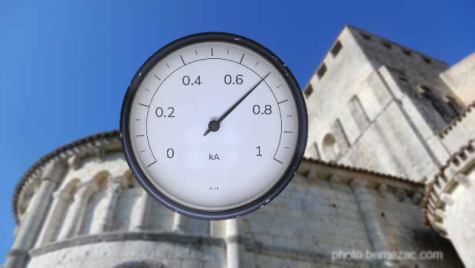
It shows value=0.7 unit=kA
